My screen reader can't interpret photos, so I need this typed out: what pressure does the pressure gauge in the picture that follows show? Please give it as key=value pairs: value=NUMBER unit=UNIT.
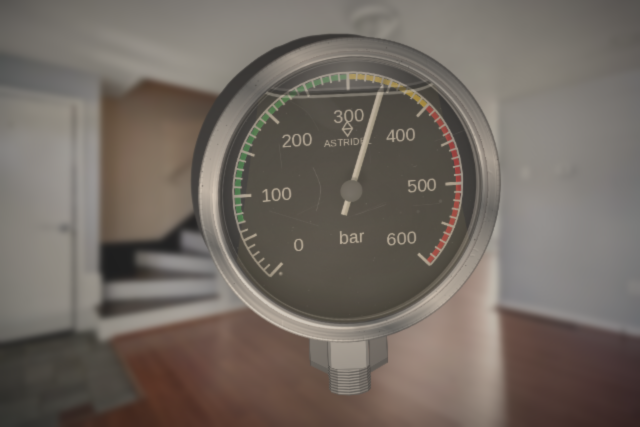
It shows value=340 unit=bar
